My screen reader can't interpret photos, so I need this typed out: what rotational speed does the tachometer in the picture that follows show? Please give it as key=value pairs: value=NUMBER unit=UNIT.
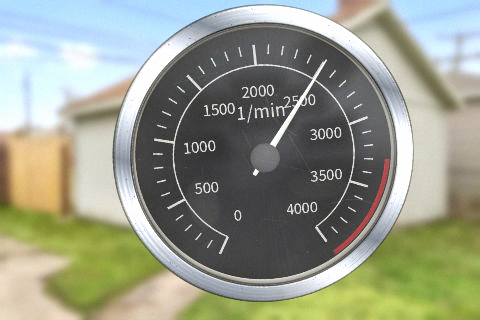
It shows value=2500 unit=rpm
